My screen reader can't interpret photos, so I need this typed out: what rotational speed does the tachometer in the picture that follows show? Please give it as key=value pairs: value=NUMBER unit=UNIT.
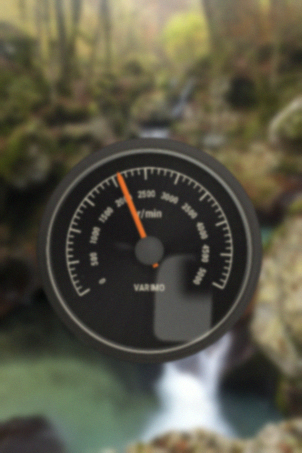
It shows value=2100 unit=rpm
